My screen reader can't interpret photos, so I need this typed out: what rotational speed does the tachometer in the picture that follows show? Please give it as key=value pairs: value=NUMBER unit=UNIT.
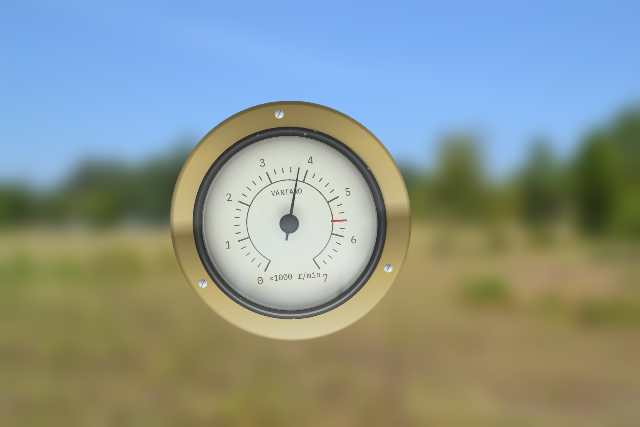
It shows value=3800 unit=rpm
